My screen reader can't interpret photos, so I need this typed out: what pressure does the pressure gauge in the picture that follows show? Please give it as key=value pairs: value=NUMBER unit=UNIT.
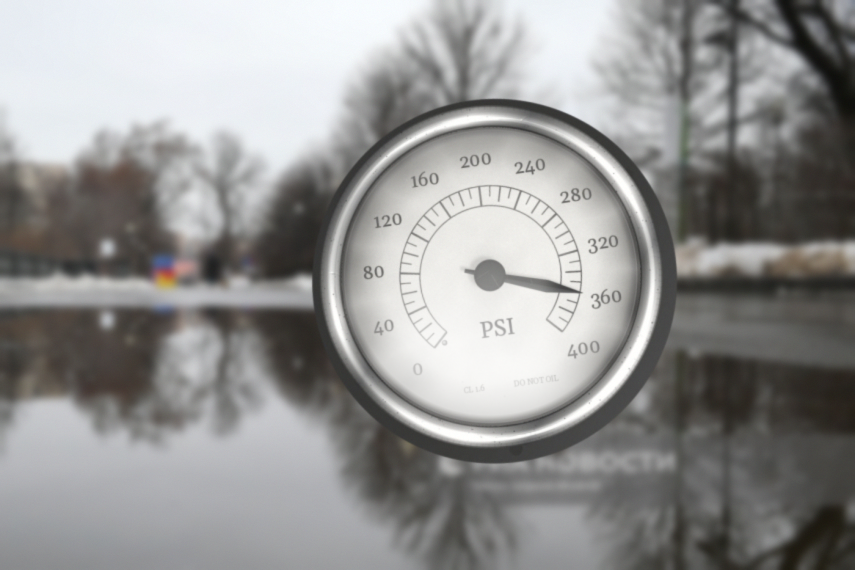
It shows value=360 unit=psi
